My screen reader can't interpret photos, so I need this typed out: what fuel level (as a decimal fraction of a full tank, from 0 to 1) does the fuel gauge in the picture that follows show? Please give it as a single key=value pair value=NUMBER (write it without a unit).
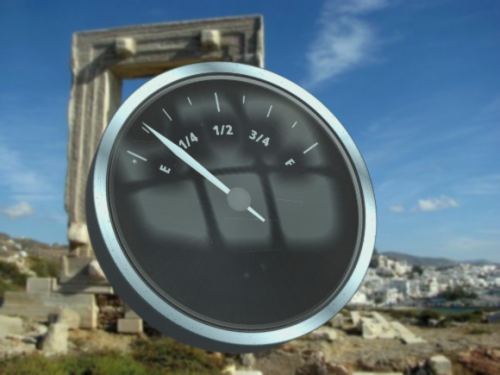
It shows value=0.125
